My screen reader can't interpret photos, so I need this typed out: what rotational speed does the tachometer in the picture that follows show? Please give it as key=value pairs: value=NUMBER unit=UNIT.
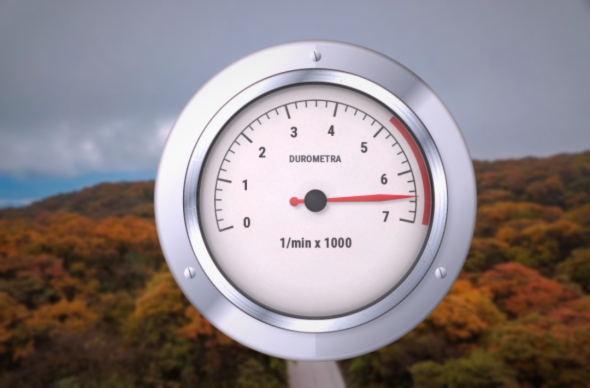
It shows value=6500 unit=rpm
